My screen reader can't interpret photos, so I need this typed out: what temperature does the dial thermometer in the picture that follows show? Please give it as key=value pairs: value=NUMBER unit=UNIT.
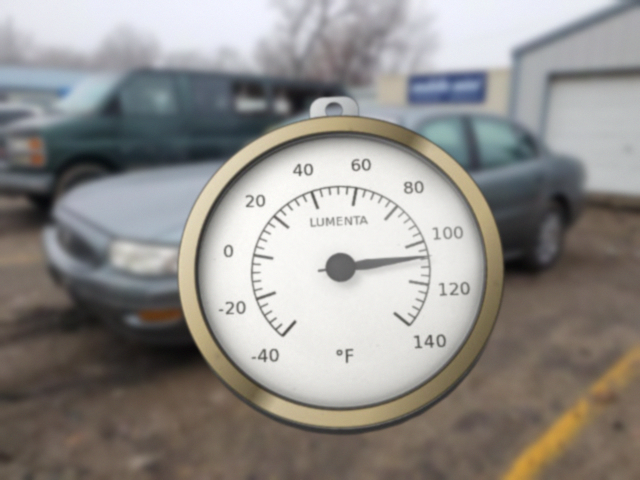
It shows value=108 unit=°F
